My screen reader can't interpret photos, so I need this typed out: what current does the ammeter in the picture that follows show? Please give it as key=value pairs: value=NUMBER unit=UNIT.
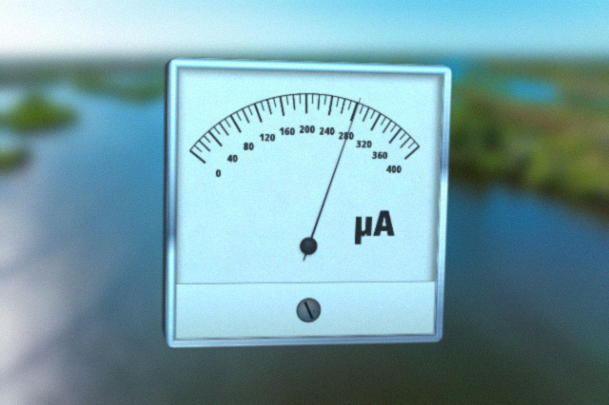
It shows value=280 unit=µA
